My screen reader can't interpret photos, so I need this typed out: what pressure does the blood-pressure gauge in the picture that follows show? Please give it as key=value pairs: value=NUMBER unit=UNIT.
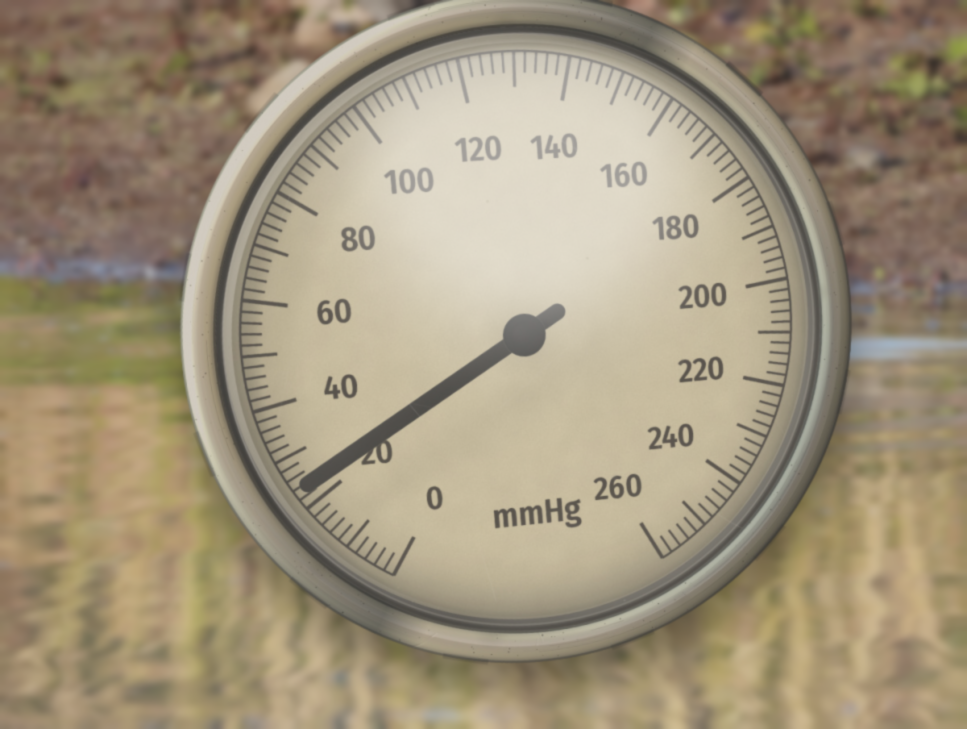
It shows value=24 unit=mmHg
